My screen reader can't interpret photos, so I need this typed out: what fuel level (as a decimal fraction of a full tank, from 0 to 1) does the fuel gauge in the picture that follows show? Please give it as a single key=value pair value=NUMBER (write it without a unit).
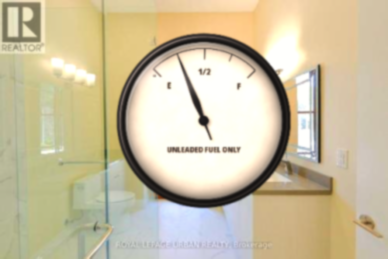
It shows value=0.25
